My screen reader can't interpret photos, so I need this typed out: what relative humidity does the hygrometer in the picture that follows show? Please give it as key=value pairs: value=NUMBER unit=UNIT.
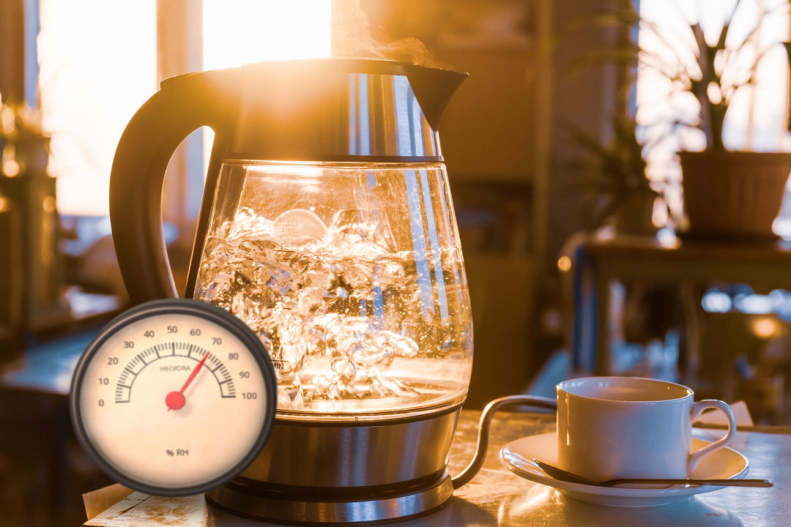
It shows value=70 unit=%
